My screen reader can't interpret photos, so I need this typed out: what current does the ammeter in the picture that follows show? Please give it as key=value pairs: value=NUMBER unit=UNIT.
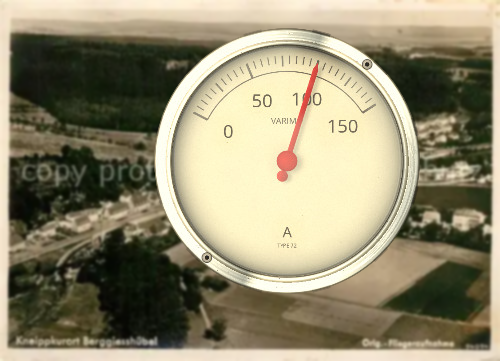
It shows value=100 unit=A
